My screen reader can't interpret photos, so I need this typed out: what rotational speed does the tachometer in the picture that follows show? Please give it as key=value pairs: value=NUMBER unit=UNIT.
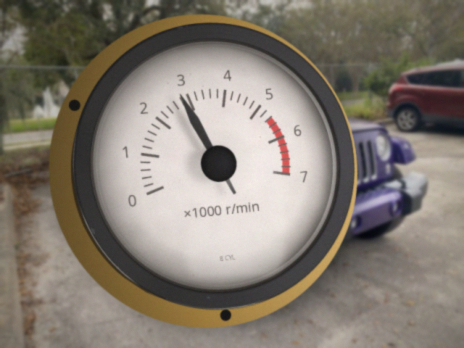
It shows value=2800 unit=rpm
